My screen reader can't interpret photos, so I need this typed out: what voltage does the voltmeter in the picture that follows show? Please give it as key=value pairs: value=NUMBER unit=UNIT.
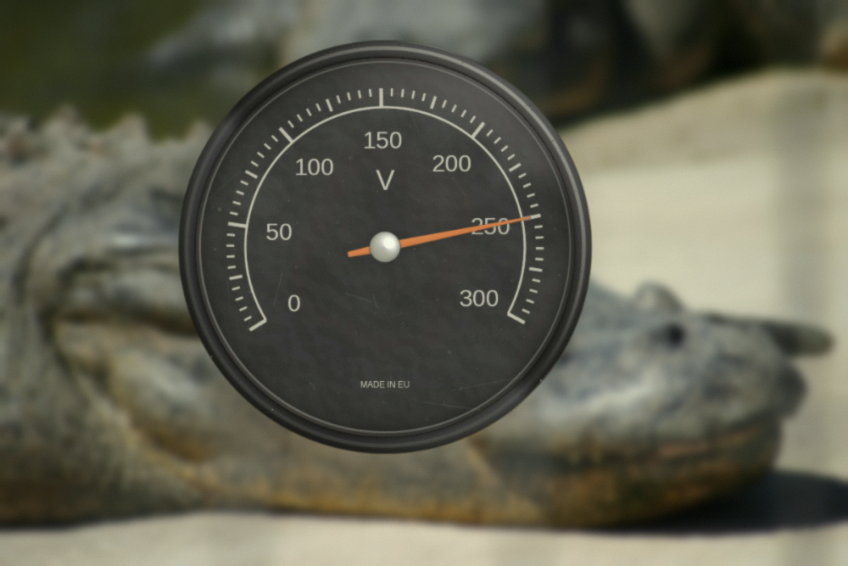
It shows value=250 unit=V
